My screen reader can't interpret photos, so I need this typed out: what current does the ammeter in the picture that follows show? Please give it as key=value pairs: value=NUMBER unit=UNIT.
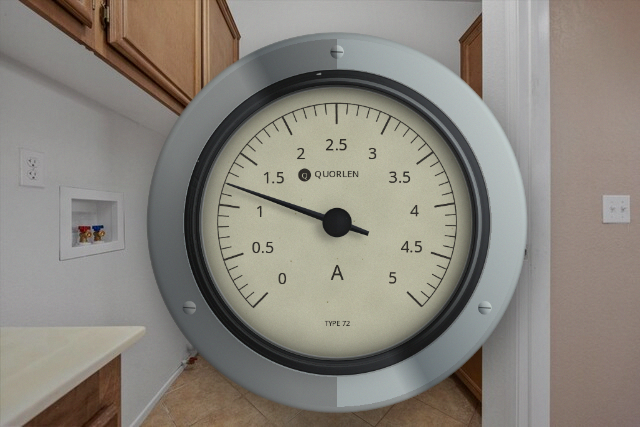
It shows value=1.2 unit=A
